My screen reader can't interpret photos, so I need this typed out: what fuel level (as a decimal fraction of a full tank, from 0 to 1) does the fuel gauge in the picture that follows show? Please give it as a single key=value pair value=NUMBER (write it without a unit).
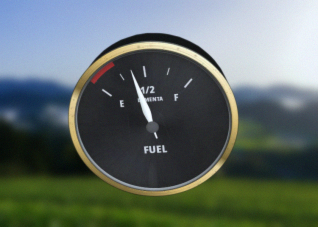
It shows value=0.375
